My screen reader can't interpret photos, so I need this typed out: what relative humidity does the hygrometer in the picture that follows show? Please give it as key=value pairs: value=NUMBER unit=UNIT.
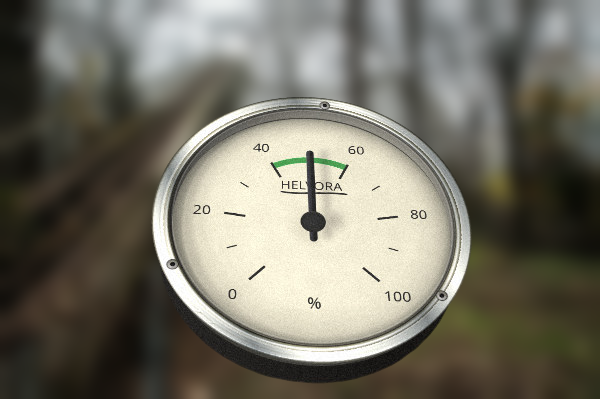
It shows value=50 unit=%
